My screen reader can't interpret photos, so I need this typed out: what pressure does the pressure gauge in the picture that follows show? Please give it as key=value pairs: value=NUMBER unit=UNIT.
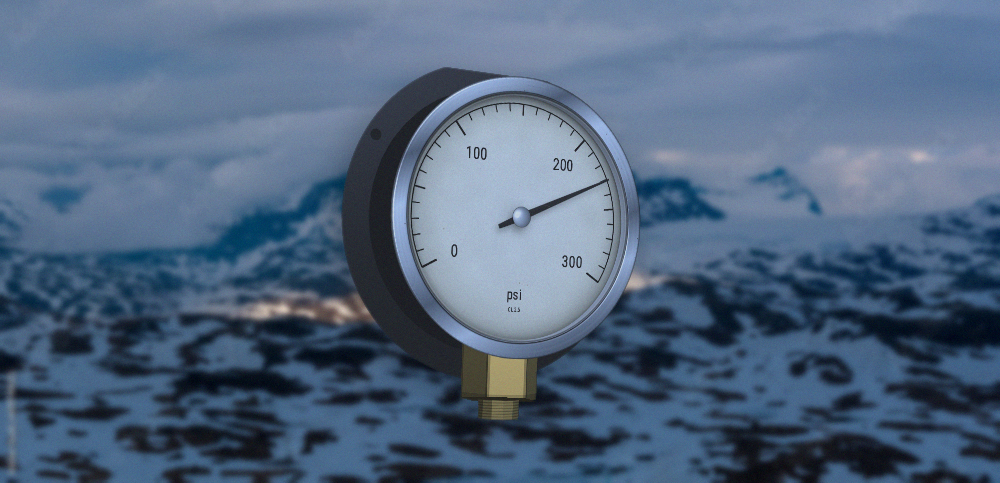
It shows value=230 unit=psi
